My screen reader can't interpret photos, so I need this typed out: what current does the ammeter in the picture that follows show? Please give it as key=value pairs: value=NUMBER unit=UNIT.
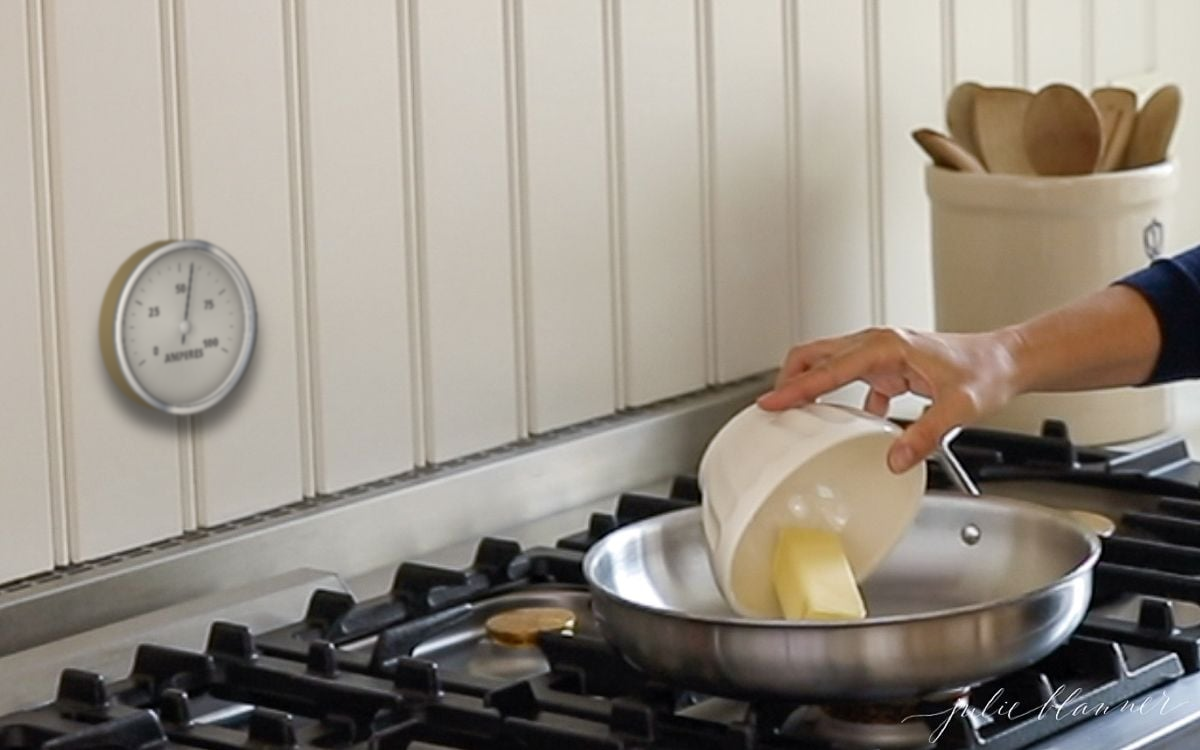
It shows value=55 unit=A
